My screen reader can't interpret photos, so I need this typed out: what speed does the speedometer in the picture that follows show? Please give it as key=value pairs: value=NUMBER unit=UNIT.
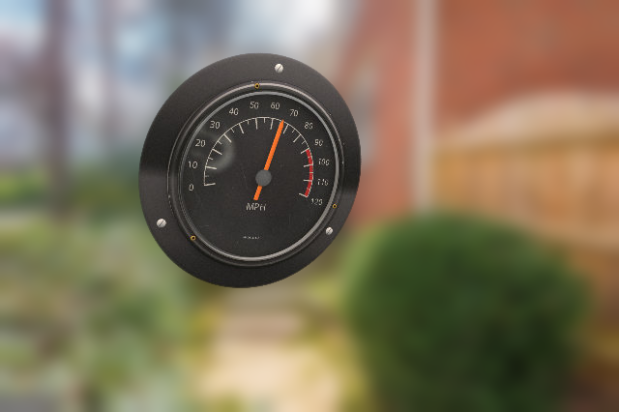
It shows value=65 unit=mph
